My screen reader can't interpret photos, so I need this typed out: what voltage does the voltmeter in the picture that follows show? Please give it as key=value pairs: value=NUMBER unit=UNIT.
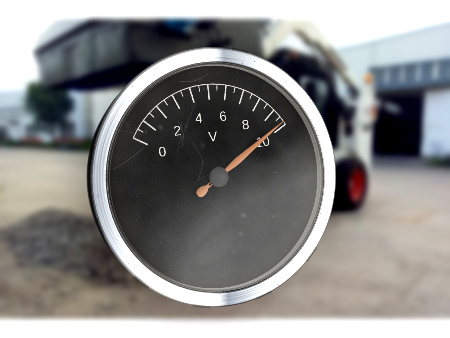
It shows value=9.75 unit=V
